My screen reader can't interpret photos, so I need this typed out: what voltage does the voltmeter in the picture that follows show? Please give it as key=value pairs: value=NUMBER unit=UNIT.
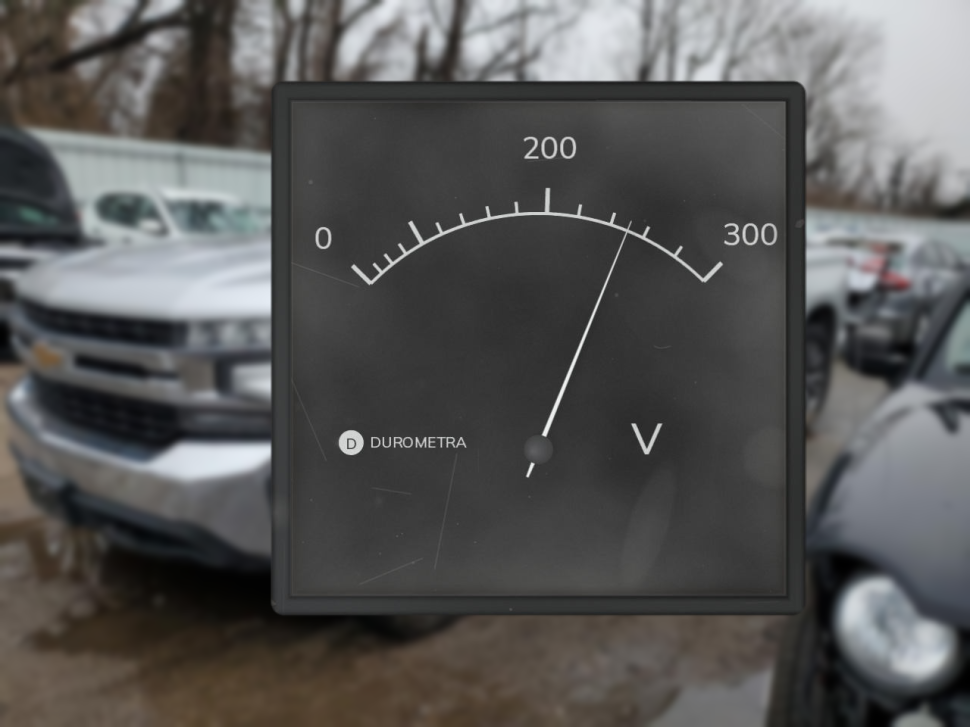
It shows value=250 unit=V
